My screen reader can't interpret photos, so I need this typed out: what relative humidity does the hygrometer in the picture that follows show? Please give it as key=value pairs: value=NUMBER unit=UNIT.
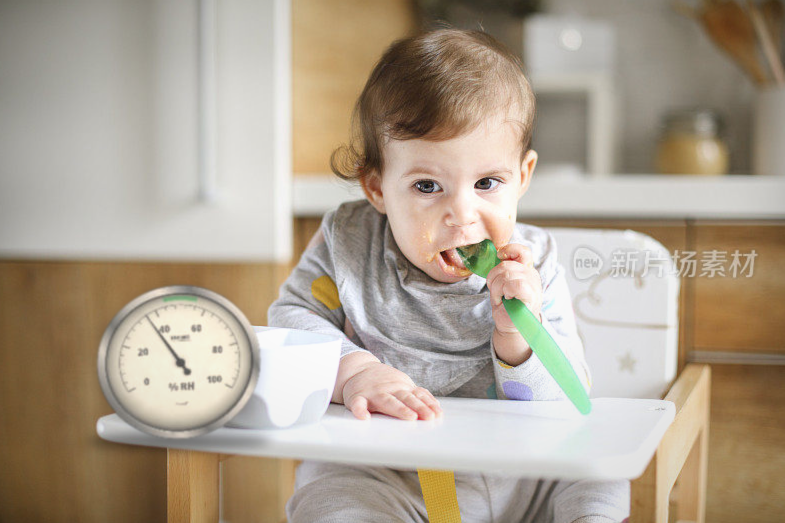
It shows value=36 unit=%
